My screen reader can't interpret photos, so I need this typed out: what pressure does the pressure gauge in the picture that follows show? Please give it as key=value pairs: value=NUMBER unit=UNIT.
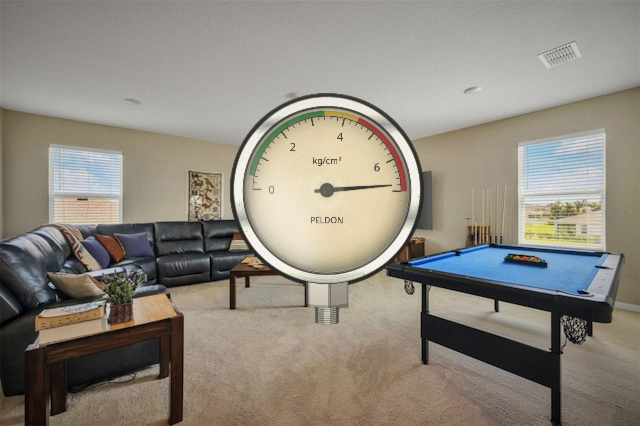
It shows value=6.8 unit=kg/cm²
